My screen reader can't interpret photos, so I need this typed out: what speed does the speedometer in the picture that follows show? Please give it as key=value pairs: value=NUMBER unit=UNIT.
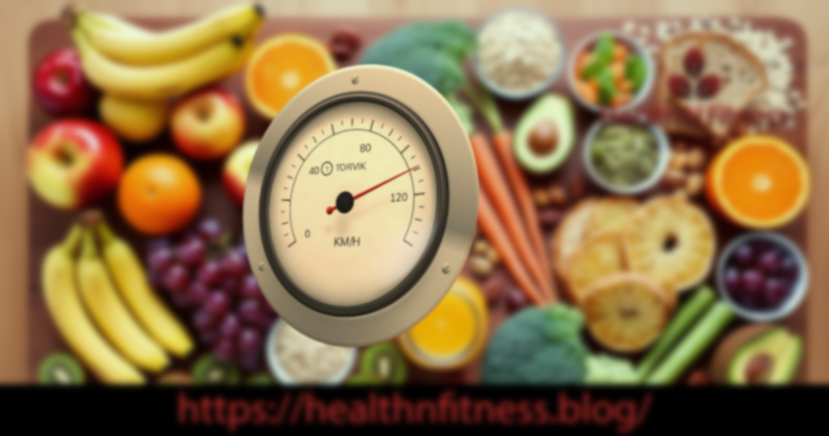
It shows value=110 unit=km/h
